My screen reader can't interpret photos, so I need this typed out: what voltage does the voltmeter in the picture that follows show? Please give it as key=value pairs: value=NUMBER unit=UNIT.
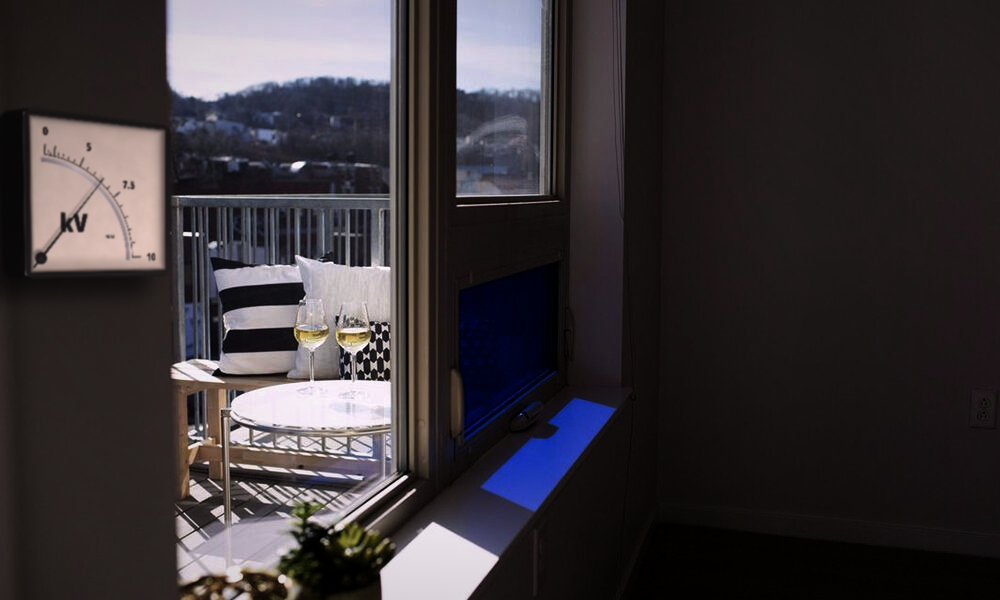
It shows value=6.5 unit=kV
